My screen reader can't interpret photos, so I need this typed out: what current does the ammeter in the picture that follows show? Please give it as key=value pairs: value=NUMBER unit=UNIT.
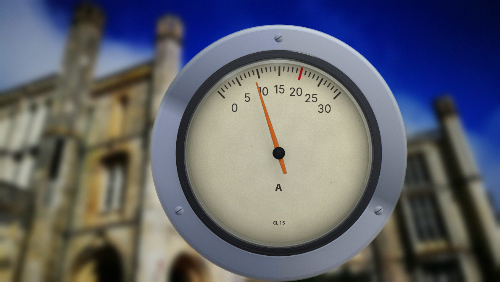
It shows value=9 unit=A
